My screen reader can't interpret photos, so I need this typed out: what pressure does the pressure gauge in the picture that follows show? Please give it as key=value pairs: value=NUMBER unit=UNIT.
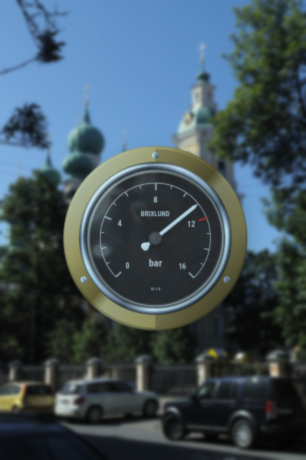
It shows value=11 unit=bar
